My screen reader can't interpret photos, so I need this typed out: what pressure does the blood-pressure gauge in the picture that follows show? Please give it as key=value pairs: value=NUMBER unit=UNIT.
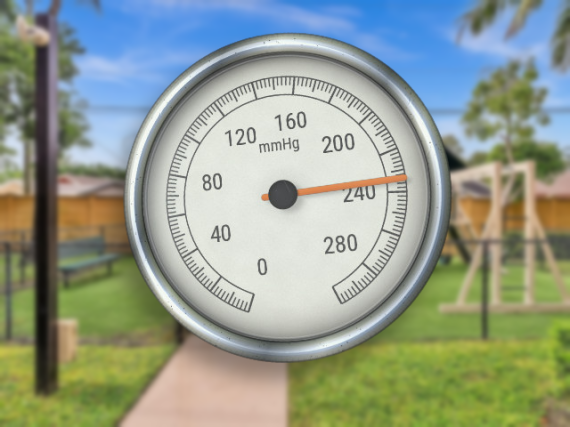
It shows value=234 unit=mmHg
